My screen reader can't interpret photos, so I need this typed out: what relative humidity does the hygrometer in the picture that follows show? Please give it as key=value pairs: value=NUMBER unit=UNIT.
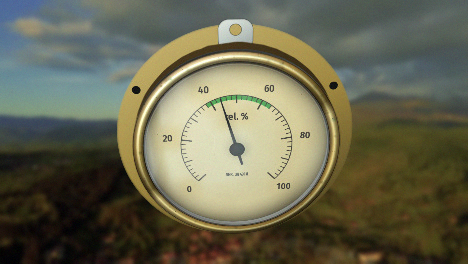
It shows value=44 unit=%
